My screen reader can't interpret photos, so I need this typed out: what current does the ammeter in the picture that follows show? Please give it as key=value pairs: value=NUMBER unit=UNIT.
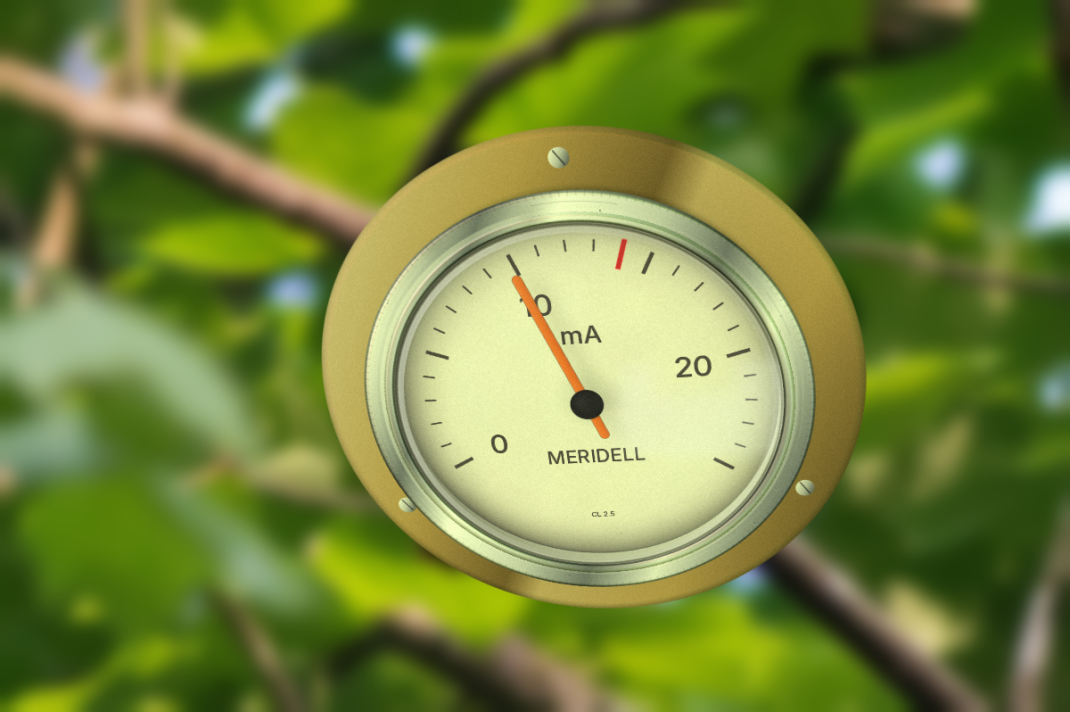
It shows value=10 unit=mA
